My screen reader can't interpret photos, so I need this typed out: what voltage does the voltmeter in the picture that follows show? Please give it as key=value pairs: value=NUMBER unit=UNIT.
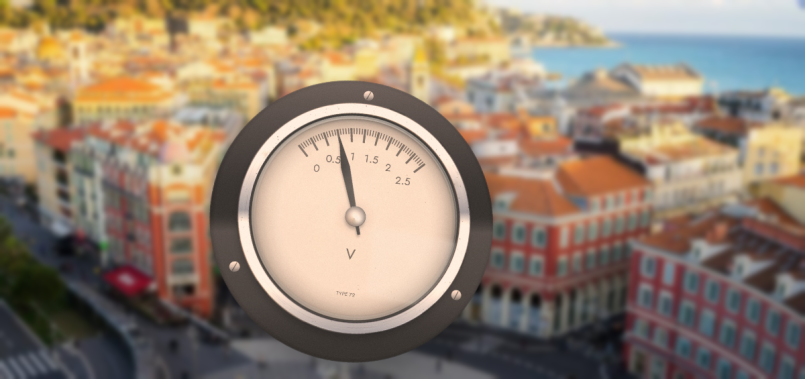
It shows value=0.75 unit=V
